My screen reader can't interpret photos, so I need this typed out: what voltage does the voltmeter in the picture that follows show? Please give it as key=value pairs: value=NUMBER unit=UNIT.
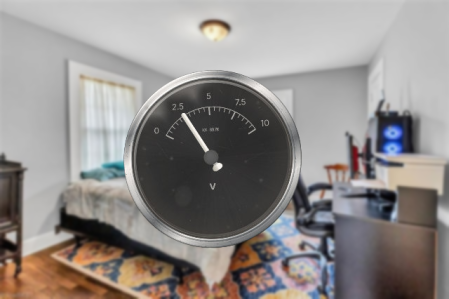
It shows value=2.5 unit=V
